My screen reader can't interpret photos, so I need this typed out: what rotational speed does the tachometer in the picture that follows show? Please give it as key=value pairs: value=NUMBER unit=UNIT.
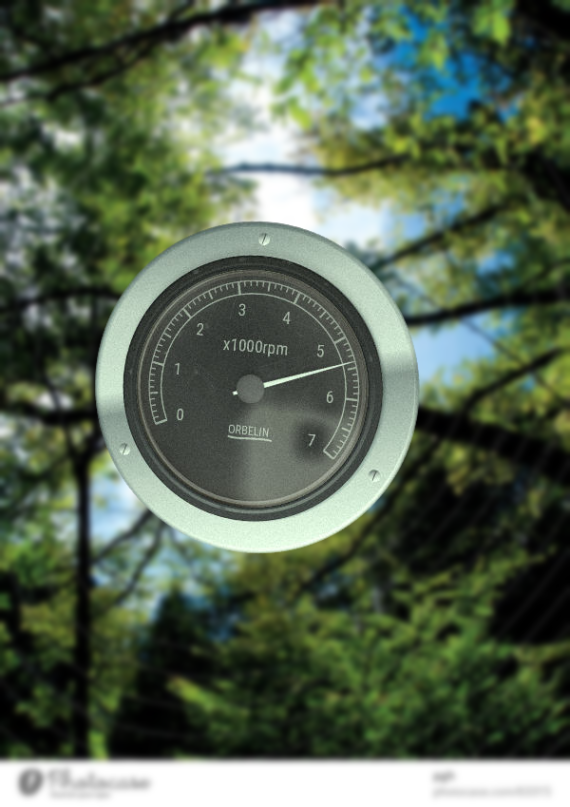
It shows value=5400 unit=rpm
